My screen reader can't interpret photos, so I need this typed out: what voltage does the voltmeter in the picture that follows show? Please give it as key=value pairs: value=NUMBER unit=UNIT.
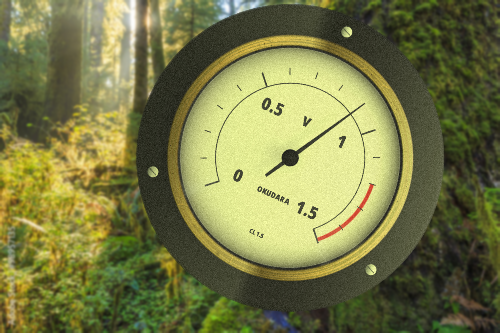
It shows value=0.9 unit=V
